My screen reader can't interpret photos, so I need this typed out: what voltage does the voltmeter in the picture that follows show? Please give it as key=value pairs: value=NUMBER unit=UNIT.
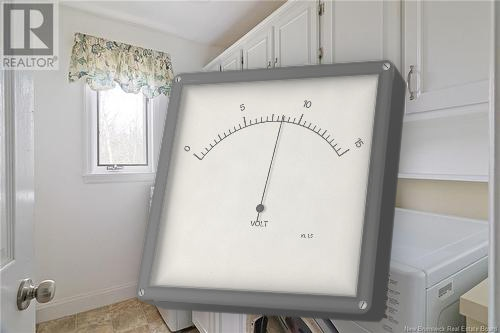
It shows value=8.5 unit=V
